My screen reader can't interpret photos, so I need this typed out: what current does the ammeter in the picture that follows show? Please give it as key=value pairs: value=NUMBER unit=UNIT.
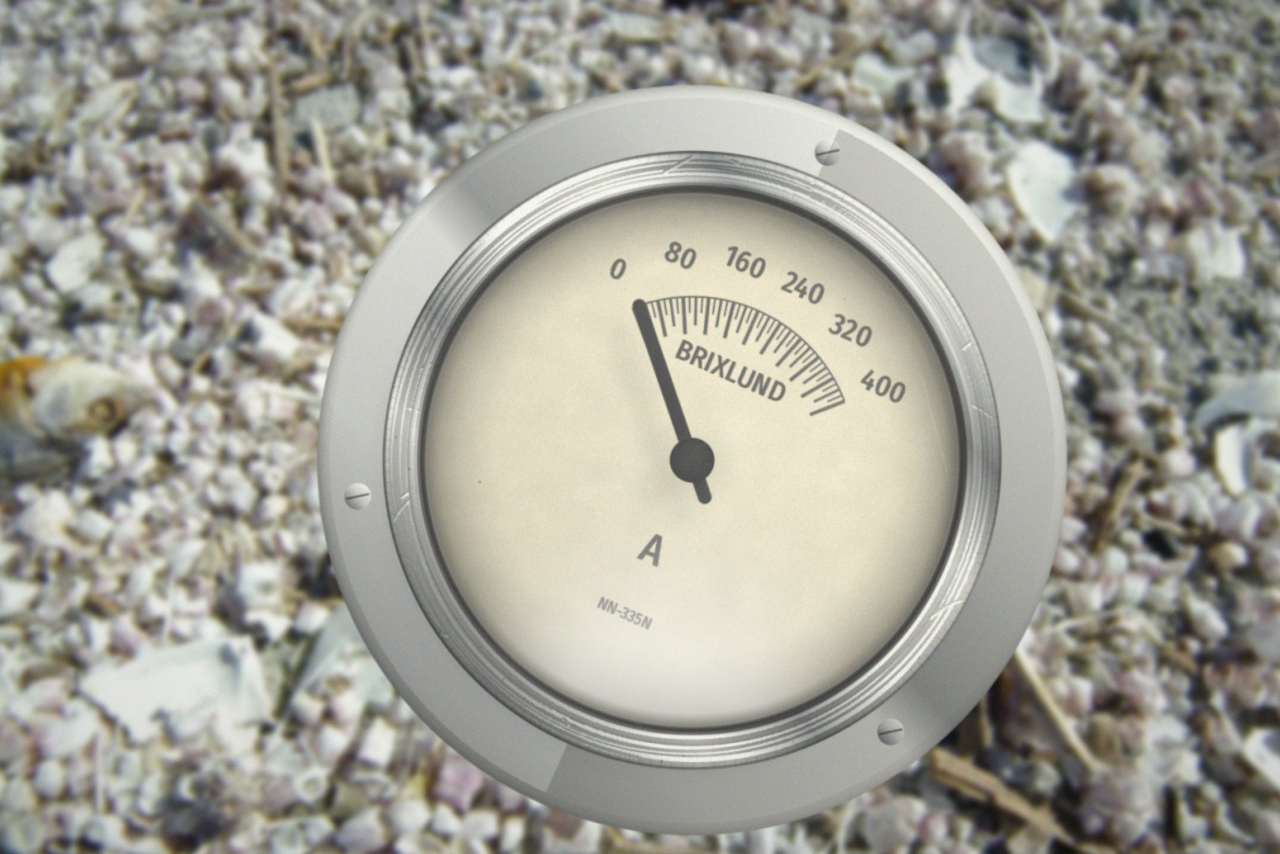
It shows value=10 unit=A
